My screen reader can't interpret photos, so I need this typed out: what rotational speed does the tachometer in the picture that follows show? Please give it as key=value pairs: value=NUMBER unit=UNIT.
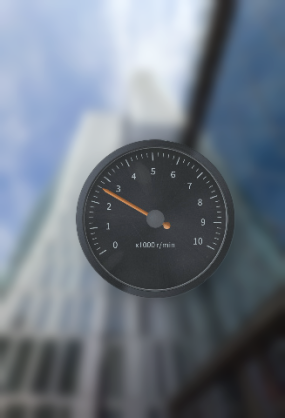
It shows value=2600 unit=rpm
